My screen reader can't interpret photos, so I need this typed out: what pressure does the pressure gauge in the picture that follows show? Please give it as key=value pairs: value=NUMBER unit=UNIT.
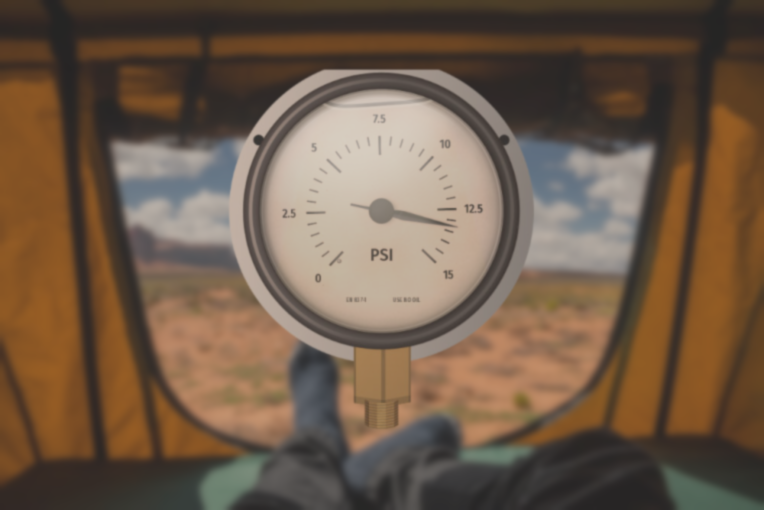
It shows value=13.25 unit=psi
